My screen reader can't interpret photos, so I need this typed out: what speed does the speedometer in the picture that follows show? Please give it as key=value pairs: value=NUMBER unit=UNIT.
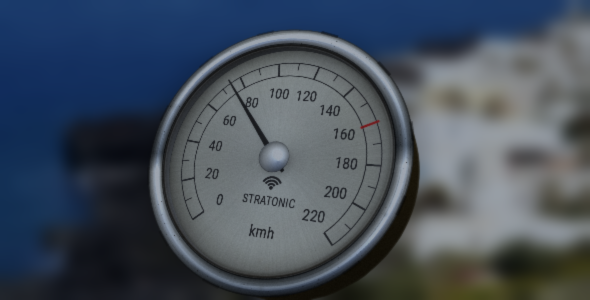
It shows value=75 unit=km/h
